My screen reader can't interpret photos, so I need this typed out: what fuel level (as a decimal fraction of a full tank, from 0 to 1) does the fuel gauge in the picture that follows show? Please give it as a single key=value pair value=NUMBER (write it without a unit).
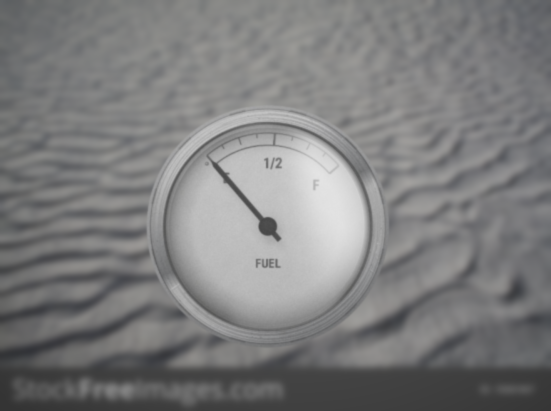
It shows value=0
